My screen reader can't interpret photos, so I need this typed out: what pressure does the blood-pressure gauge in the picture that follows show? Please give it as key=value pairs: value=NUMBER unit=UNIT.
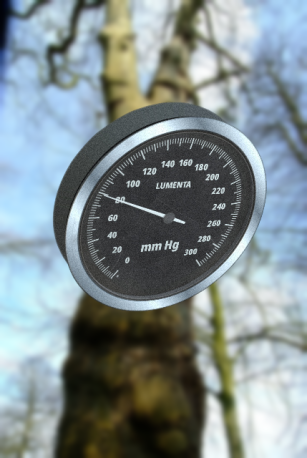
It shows value=80 unit=mmHg
